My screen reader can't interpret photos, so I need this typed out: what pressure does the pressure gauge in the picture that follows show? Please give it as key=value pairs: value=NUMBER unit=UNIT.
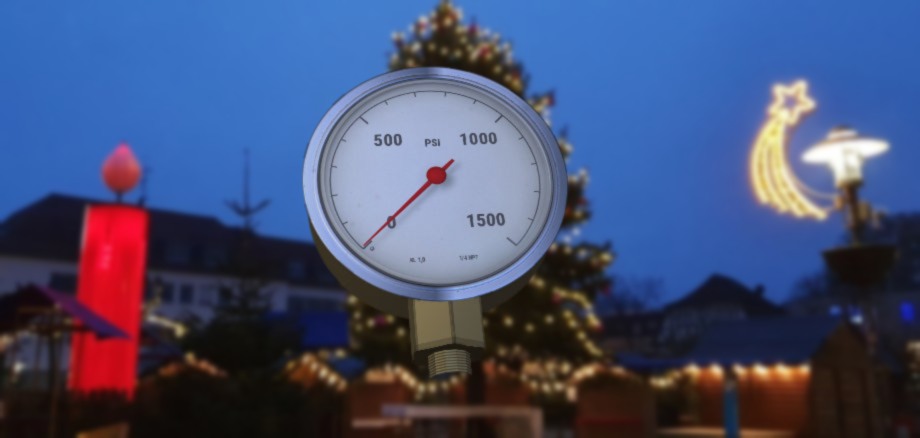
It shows value=0 unit=psi
